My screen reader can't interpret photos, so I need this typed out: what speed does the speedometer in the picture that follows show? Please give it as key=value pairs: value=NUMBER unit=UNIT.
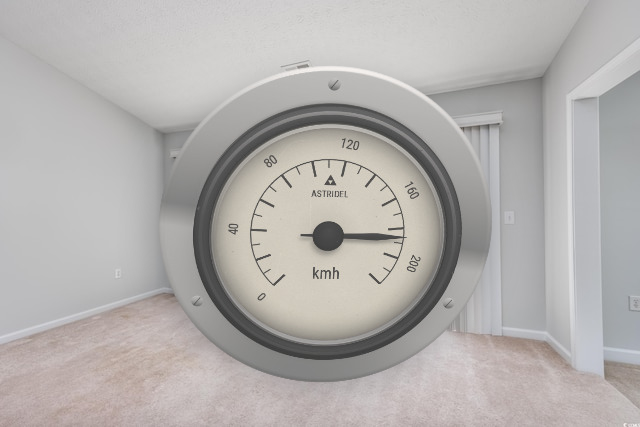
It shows value=185 unit=km/h
